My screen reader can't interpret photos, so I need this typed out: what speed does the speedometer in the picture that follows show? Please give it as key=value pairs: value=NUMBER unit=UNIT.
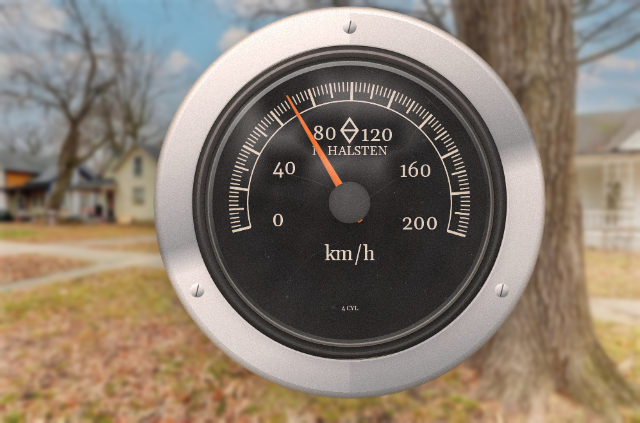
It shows value=70 unit=km/h
